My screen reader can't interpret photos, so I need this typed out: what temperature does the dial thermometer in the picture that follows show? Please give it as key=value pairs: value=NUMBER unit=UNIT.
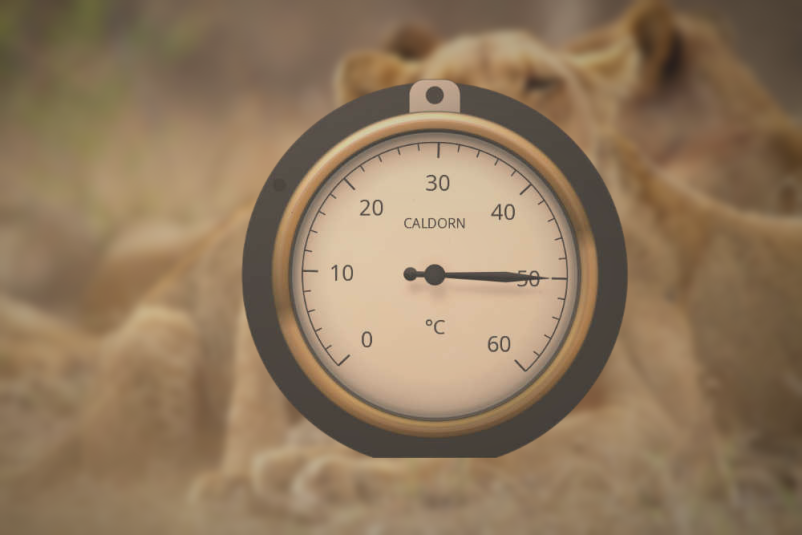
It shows value=50 unit=°C
